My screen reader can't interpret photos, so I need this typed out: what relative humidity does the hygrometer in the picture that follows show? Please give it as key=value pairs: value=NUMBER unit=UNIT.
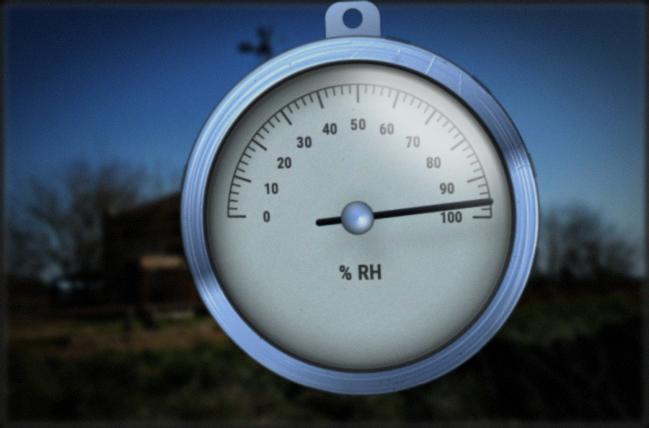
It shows value=96 unit=%
